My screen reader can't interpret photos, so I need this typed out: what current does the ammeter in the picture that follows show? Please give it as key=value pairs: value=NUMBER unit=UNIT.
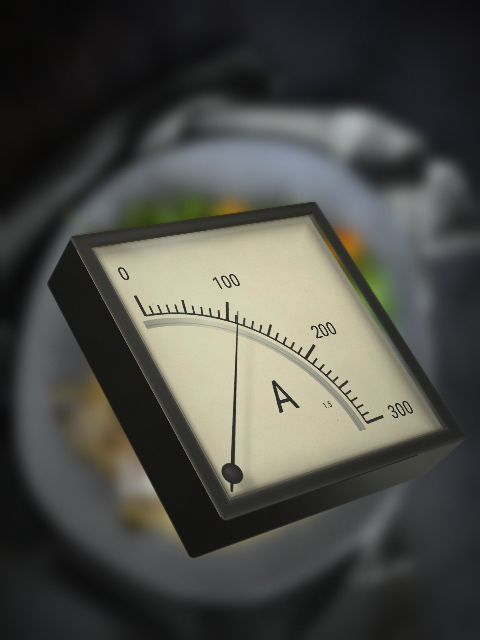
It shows value=110 unit=A
